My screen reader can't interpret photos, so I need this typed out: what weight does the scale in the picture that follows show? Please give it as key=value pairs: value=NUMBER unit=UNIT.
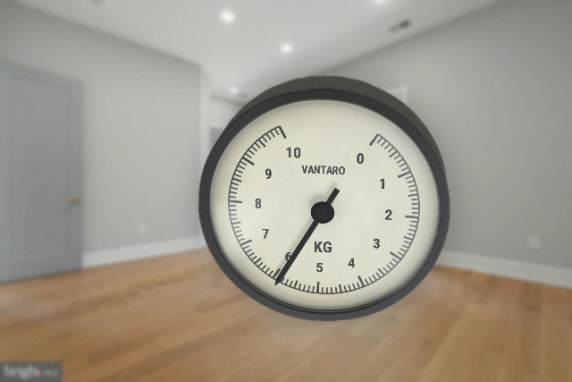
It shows value=5.9 unit=kg
